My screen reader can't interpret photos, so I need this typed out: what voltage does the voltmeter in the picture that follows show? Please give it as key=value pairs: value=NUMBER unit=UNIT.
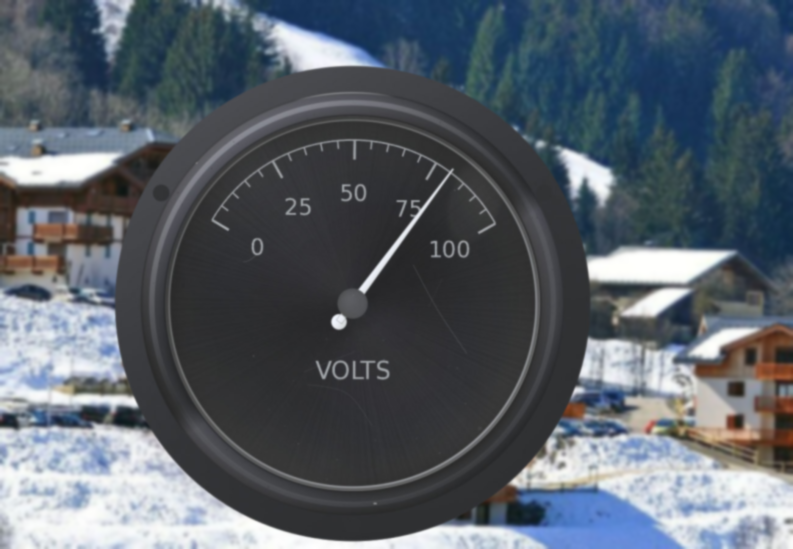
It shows value=80 unit=V
